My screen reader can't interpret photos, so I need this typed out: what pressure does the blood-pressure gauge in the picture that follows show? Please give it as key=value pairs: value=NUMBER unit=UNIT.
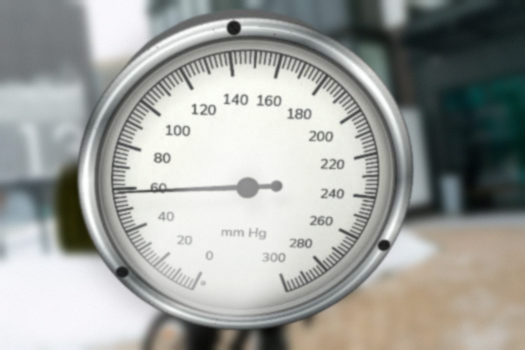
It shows value=60 unit=mmHg
